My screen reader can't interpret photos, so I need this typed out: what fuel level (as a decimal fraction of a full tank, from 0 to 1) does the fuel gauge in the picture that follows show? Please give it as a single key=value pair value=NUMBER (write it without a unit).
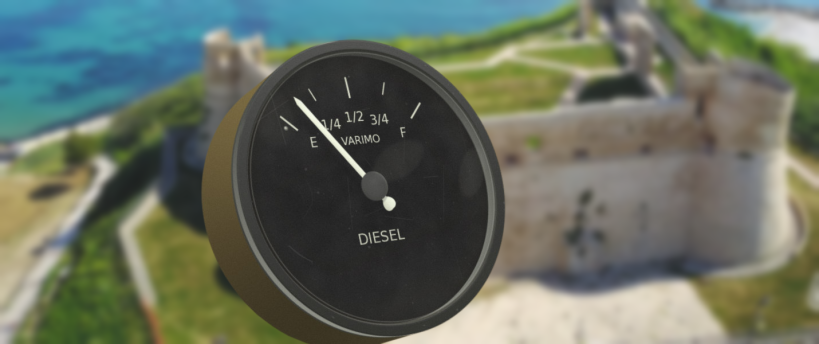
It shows value=0.125
